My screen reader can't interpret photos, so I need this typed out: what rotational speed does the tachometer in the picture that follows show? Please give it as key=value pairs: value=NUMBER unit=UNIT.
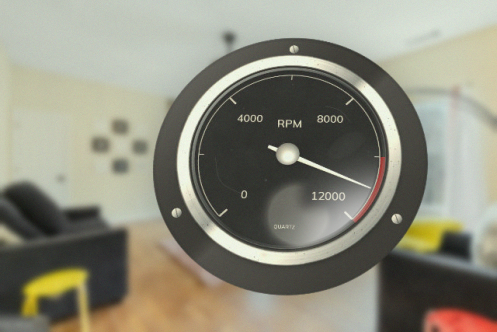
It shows value=11000 unit=rpm
